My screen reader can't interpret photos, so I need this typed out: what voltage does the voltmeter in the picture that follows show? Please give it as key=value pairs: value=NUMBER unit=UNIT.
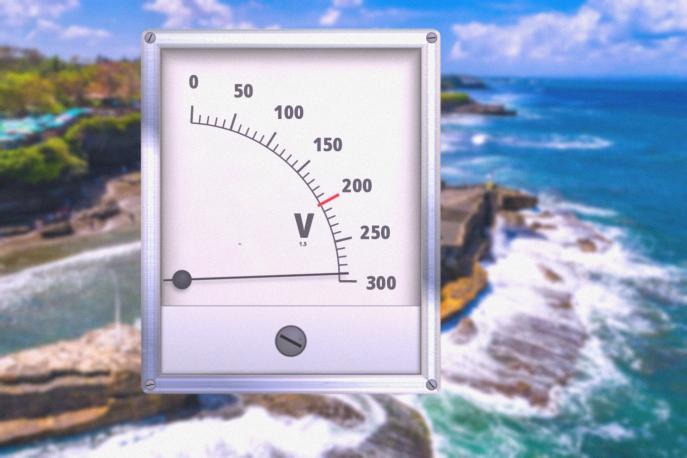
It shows value=290 unit=V
